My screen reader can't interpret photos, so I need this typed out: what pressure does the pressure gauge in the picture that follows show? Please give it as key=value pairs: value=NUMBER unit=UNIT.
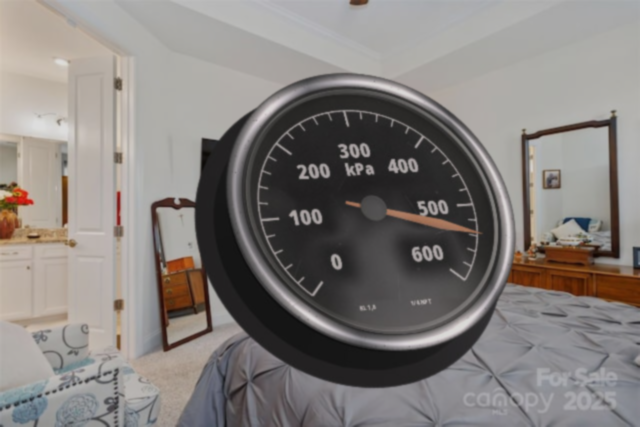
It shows value=540 unit=kPa
